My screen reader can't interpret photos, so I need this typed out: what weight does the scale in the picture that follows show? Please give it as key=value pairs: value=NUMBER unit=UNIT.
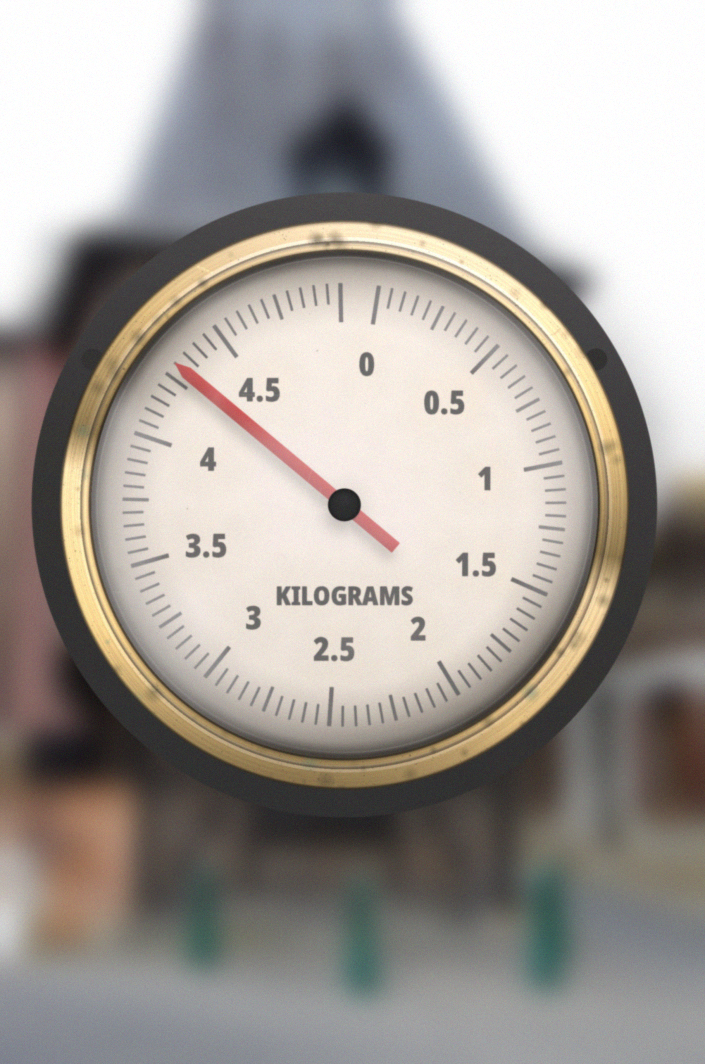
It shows value=4.3 unit=kg
